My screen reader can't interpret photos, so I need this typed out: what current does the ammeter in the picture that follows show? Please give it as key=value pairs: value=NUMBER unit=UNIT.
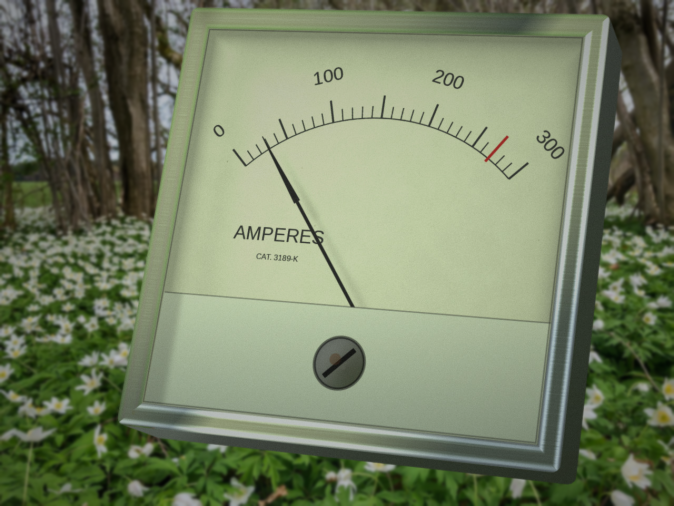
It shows value=30 unit=A
